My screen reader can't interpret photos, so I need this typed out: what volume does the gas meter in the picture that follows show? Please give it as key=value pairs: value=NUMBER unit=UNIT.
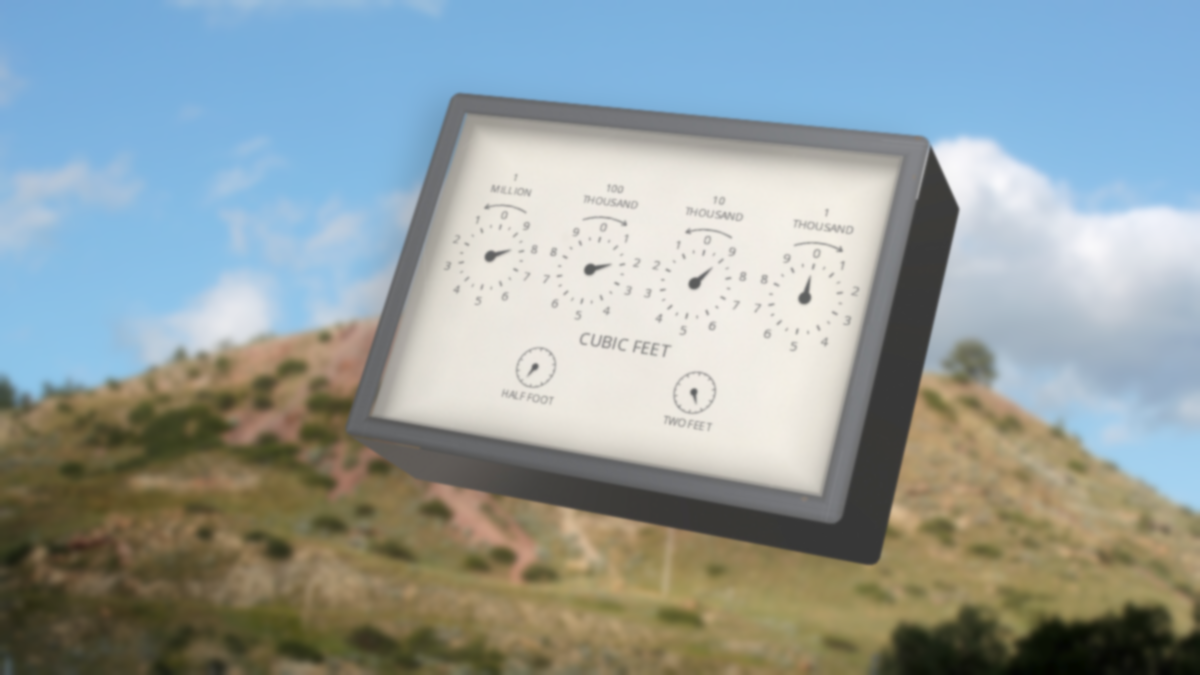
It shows value=819000 unit=ft³
